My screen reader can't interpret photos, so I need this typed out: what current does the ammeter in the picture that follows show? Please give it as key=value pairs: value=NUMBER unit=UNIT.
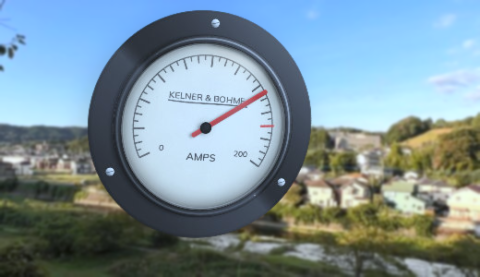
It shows value=145 unit=A
